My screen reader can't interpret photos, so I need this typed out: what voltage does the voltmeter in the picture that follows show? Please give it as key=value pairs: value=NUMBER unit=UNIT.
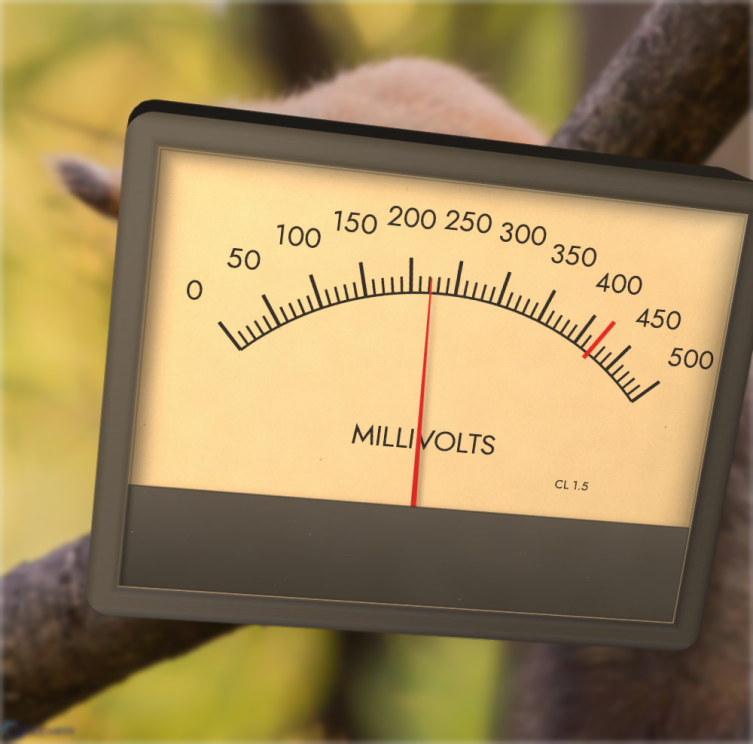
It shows value=220 unit=mV
